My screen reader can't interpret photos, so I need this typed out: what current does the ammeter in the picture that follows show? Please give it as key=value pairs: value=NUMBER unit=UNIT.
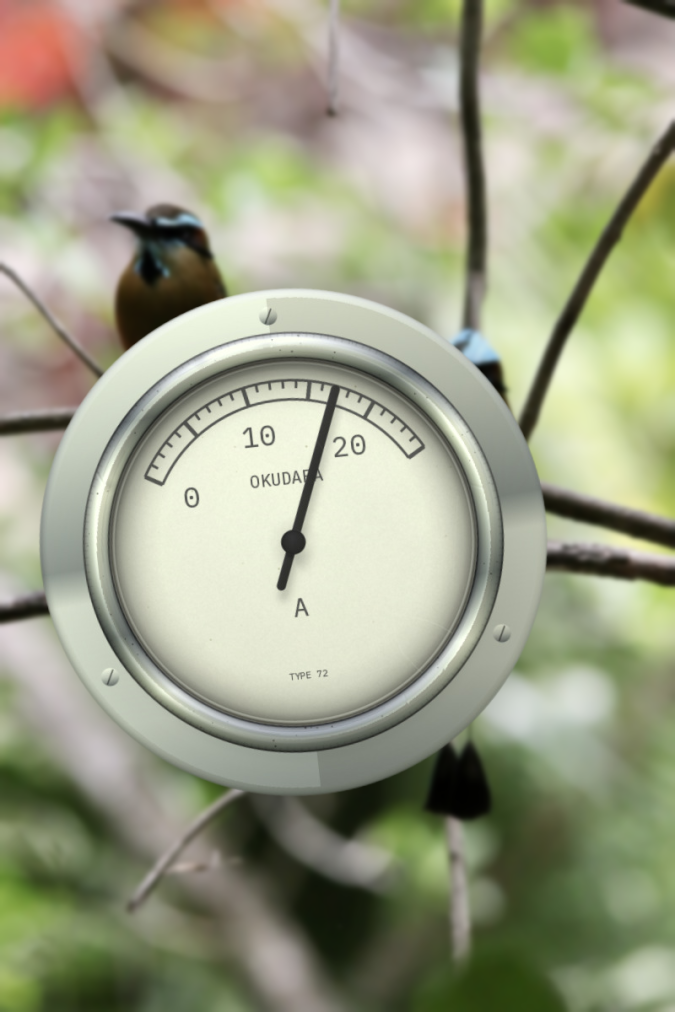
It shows value=17 unit=A
